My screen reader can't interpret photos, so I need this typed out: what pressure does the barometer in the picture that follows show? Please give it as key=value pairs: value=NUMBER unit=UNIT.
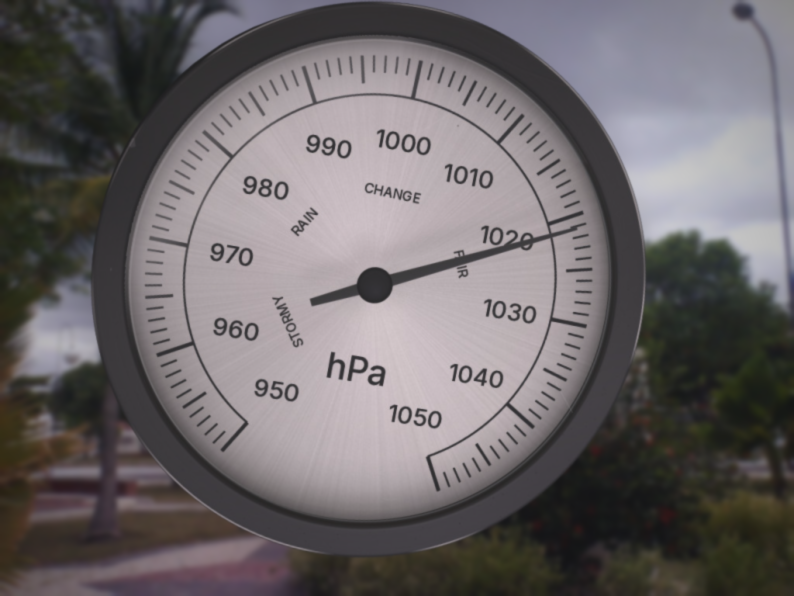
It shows value=1021 unit=hPa
